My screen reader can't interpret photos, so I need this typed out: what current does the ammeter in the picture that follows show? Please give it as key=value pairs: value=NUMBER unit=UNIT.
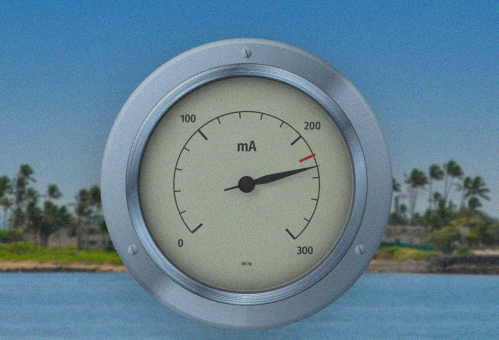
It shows value=230 unit=mA
